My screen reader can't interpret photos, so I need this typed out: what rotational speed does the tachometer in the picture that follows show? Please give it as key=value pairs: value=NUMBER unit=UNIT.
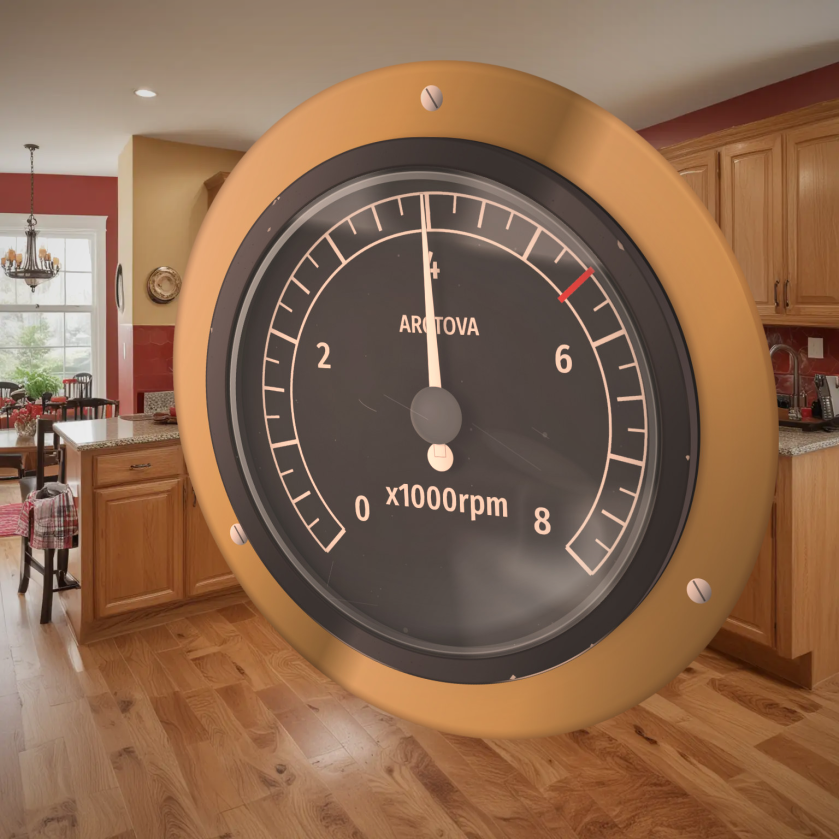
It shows value=4000 unit=rpm
